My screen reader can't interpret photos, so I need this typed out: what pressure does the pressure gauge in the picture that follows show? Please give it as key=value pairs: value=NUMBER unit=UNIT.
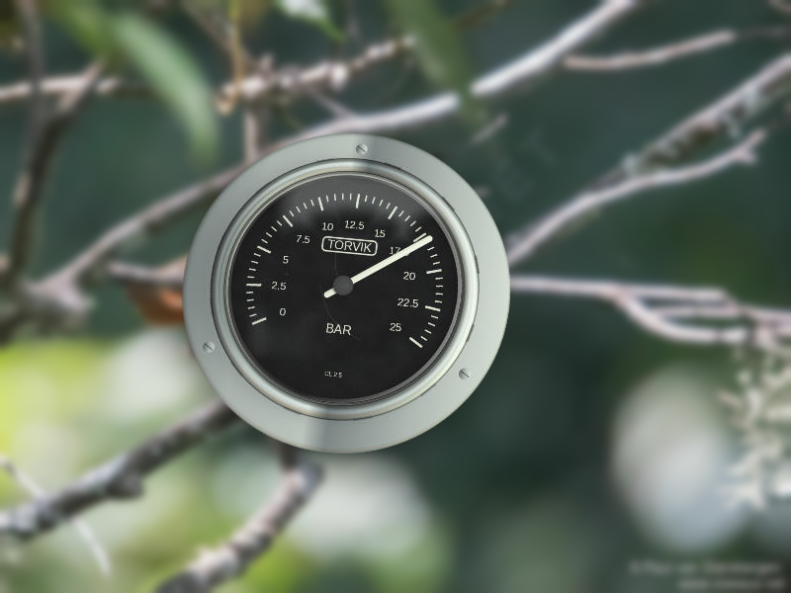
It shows value=18 unit=bar
